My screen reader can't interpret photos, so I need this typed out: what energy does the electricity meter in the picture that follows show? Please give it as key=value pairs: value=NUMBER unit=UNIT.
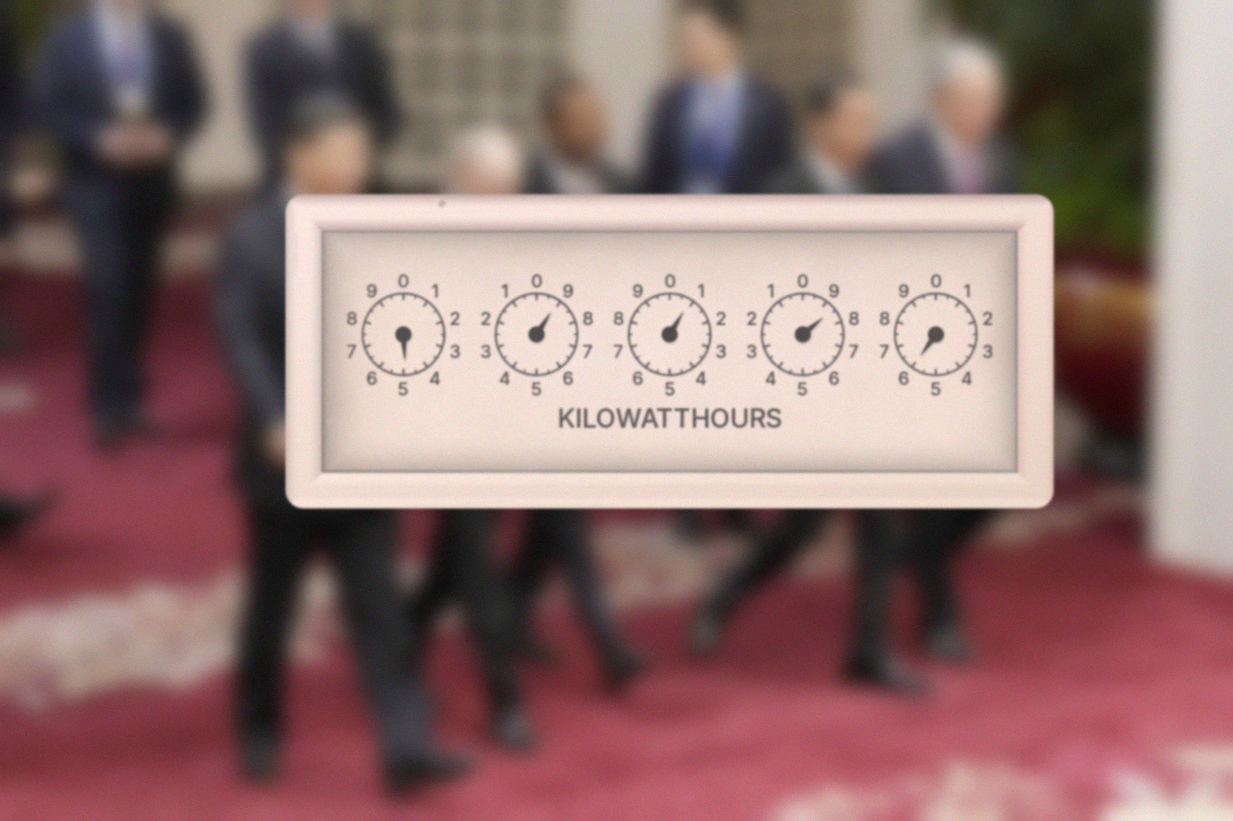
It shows value=49086 unit=kWh
